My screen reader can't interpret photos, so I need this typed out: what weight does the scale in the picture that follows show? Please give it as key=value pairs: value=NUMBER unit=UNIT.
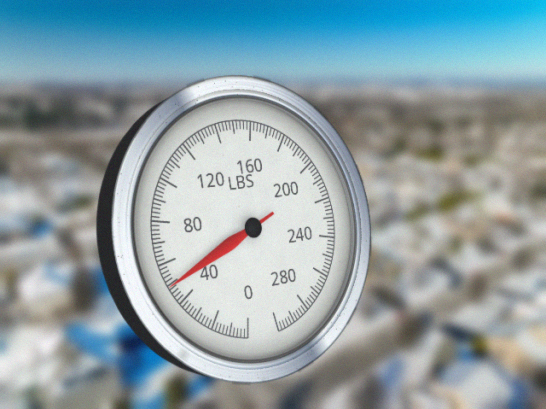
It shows value=50 unit=lb
